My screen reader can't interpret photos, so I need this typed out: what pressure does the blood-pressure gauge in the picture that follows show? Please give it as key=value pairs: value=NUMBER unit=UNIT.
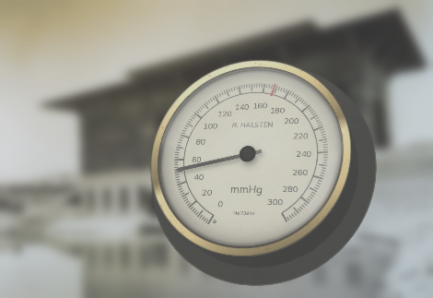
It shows value=50 unit=mmHg
